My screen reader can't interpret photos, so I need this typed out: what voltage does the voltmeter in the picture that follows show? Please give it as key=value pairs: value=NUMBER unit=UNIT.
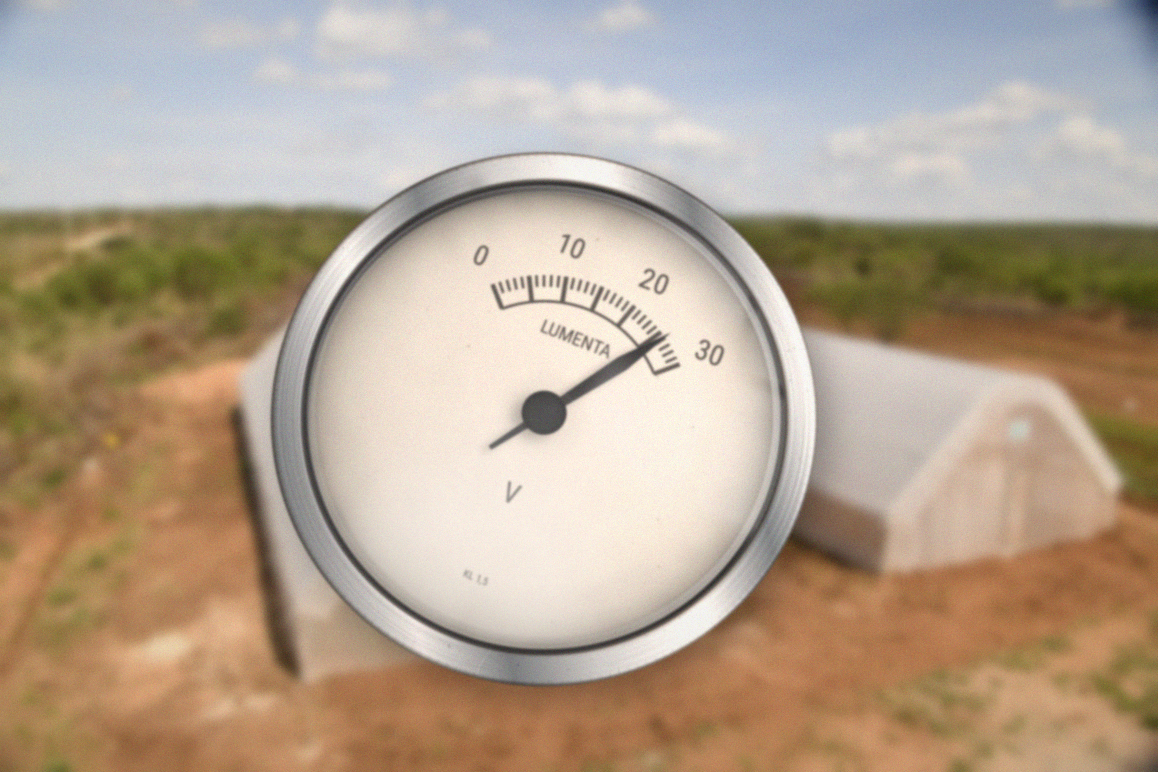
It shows value=26 unit=V
